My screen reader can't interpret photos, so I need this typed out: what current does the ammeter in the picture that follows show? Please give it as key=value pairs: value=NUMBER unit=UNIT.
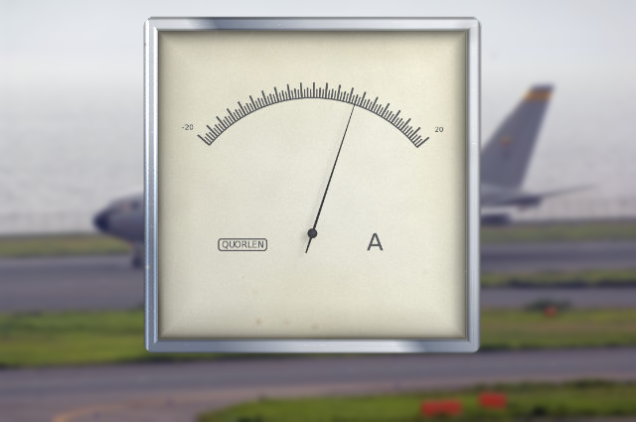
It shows value=7 unit=A
